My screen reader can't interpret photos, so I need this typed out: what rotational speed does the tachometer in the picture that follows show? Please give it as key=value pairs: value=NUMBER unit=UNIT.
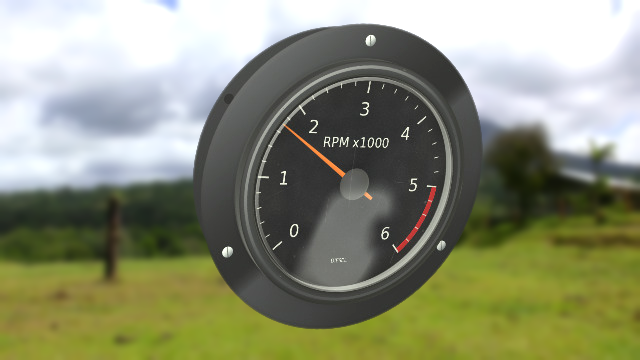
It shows value=1700 unit=rpm
